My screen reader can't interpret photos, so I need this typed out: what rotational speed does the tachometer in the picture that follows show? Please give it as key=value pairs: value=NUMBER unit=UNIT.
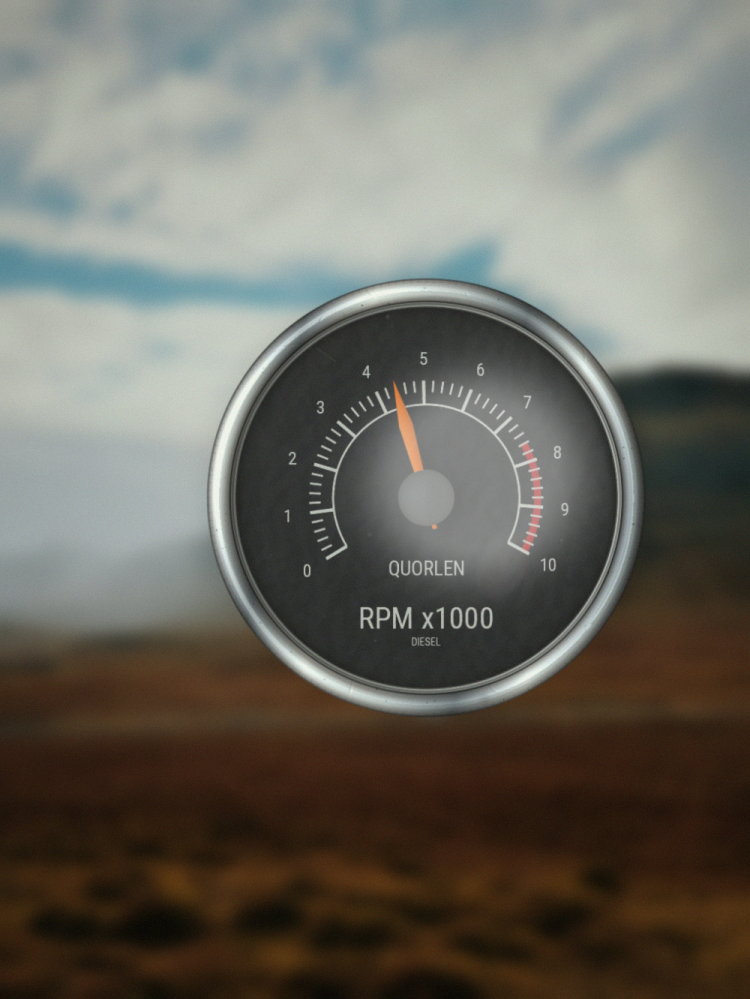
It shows value=4400 unit=rpm
